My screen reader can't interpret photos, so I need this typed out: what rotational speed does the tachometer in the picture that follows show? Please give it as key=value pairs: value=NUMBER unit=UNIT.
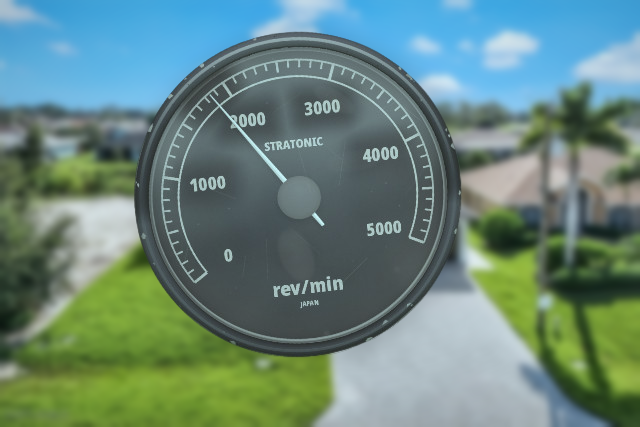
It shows value=1850 unit=rpm
